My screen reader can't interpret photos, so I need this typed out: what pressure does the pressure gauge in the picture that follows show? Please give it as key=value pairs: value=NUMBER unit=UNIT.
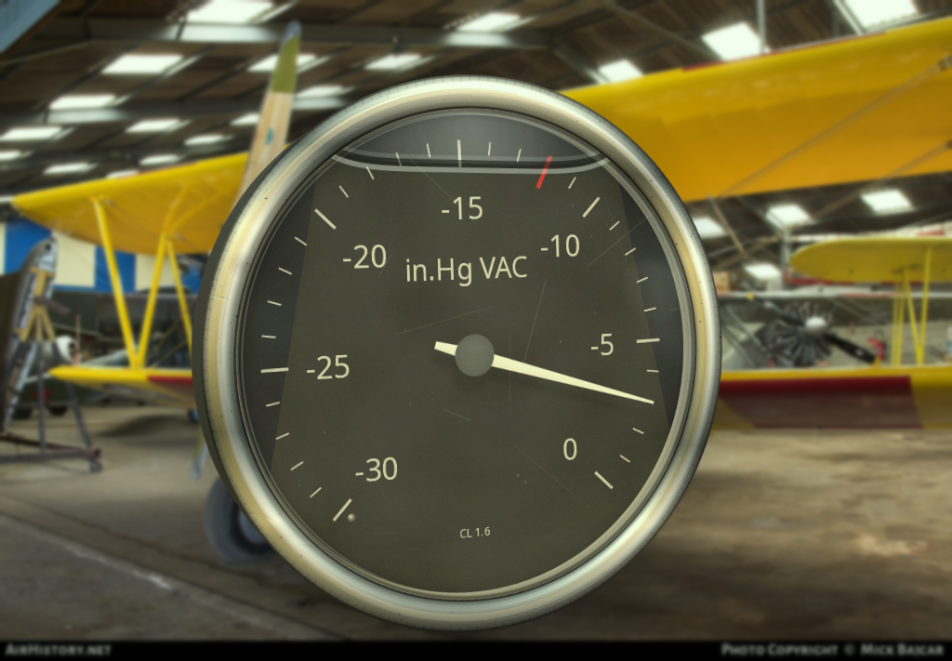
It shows value=-3 unit=inHg
